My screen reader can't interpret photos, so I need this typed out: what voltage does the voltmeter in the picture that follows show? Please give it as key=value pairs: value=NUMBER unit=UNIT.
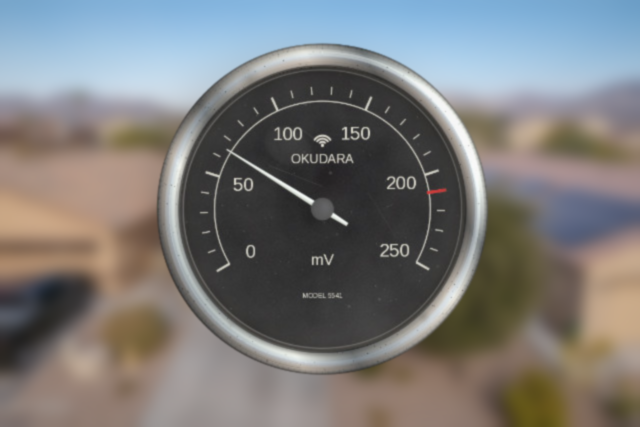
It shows value=65 unit=mV
